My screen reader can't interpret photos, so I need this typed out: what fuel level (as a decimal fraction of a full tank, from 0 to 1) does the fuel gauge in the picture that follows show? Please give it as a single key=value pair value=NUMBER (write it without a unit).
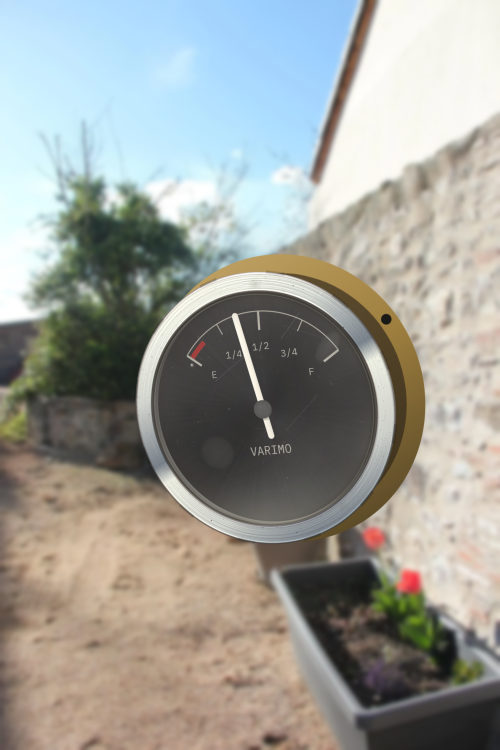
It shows value=0.375
